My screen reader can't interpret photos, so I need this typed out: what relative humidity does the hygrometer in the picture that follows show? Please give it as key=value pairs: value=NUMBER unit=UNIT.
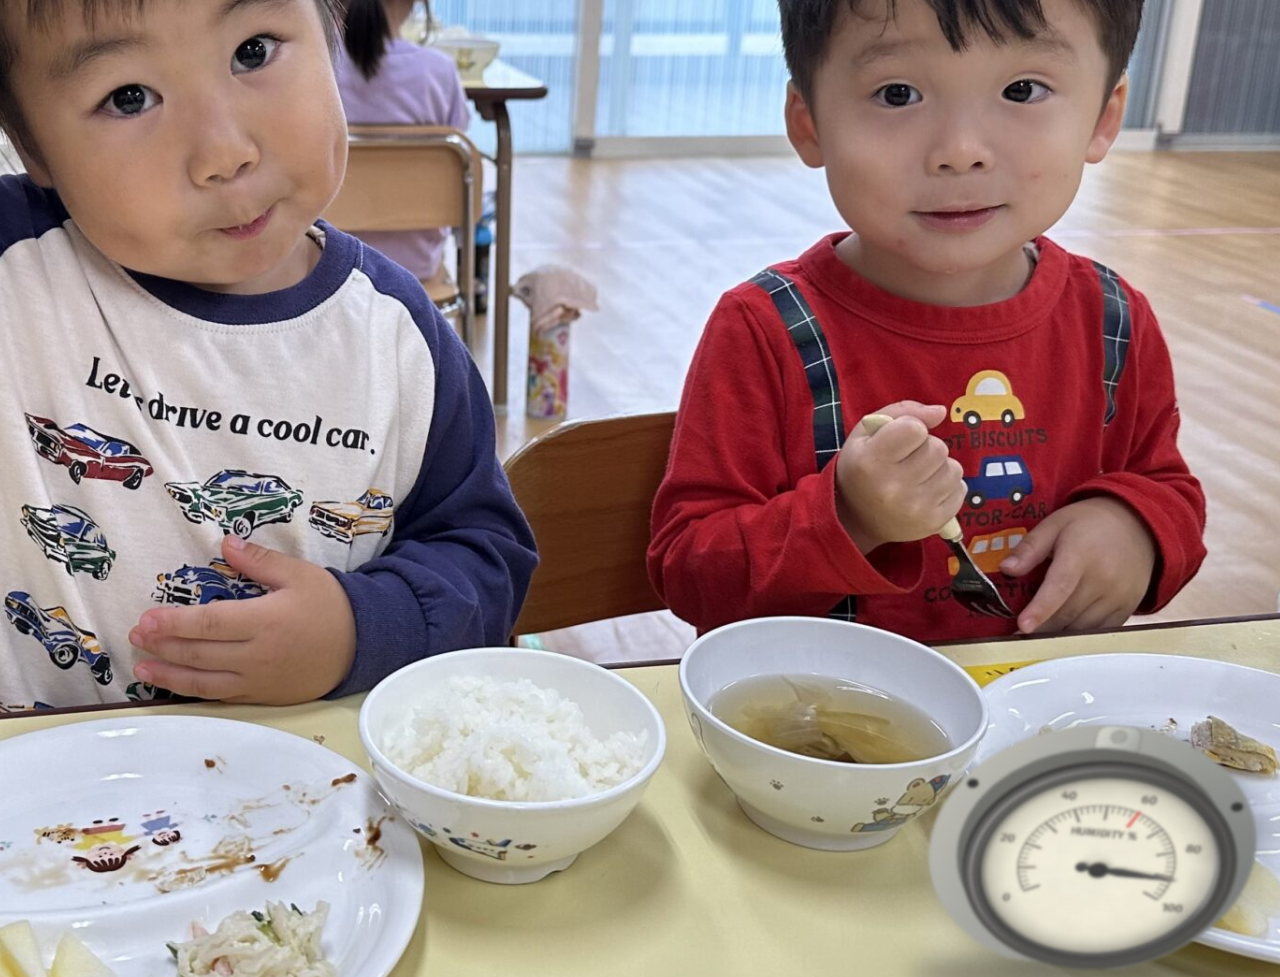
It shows value=90 unit=%
